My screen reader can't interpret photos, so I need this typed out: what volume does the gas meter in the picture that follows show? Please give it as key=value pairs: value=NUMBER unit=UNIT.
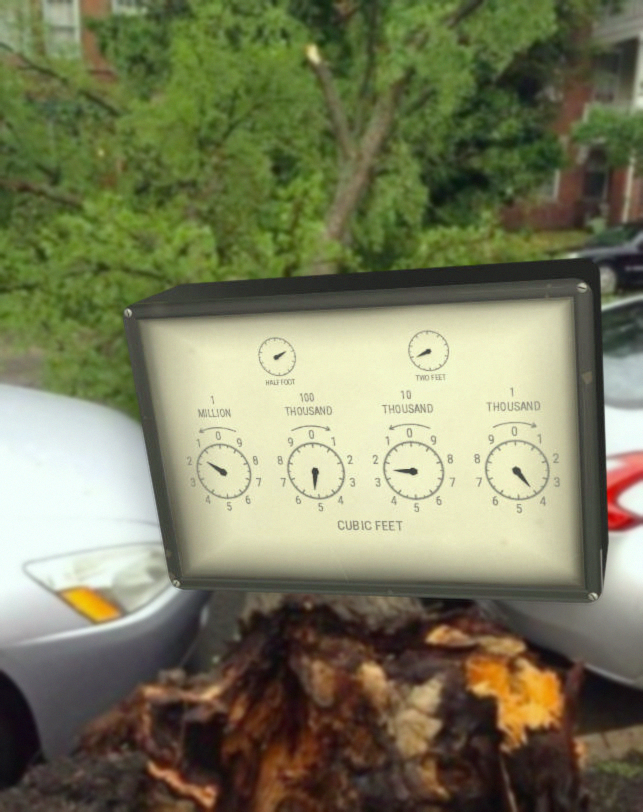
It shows value=152400 unit=ft³
